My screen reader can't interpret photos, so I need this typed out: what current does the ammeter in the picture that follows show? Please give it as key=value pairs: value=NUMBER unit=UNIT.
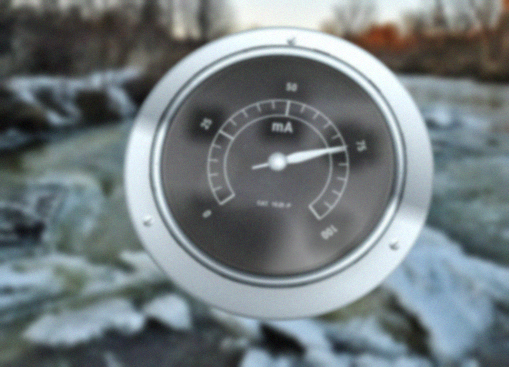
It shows value=75 unit=mA
